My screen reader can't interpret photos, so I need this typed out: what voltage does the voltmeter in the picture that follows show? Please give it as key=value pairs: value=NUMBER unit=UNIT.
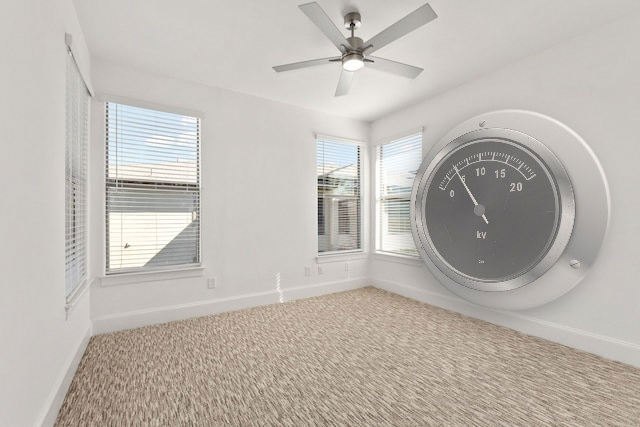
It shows value=5 unit=kV
